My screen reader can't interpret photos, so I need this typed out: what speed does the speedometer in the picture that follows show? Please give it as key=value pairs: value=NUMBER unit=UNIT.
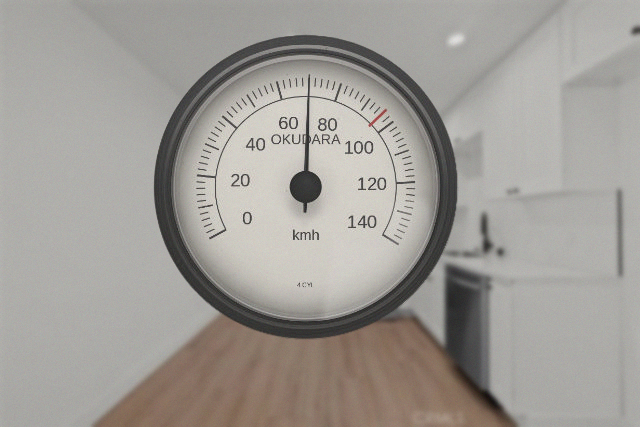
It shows value=70 unit=km/h
